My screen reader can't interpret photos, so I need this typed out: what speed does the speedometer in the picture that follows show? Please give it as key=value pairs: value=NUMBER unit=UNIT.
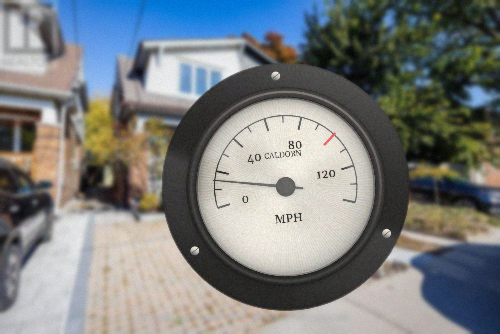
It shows value=15 unit=mph
